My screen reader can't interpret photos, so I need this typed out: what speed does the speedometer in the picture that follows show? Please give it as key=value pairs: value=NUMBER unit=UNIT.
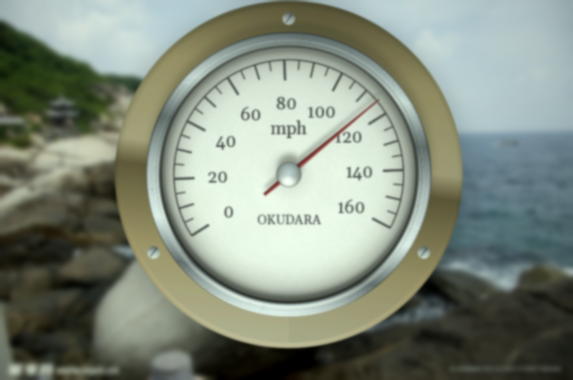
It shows value=115 unit=mph
